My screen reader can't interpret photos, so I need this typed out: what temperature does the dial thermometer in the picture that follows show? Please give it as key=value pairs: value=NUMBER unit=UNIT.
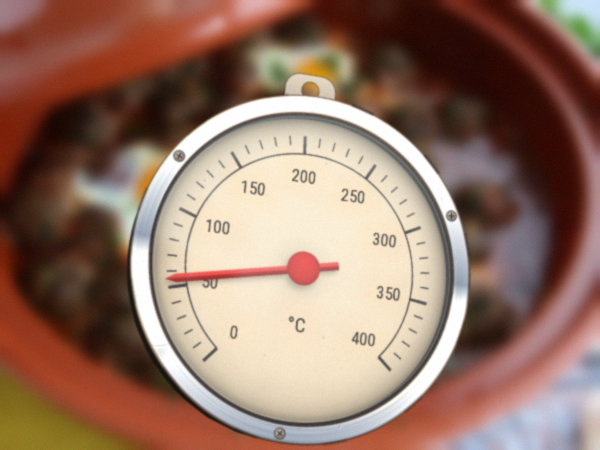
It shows value=55 unit=°C
